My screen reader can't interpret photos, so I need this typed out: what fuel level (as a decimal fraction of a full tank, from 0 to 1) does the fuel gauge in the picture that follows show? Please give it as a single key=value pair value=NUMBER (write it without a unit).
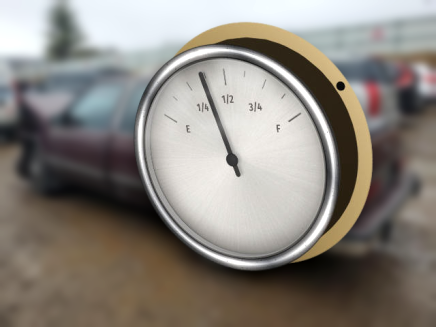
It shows value=0.375
